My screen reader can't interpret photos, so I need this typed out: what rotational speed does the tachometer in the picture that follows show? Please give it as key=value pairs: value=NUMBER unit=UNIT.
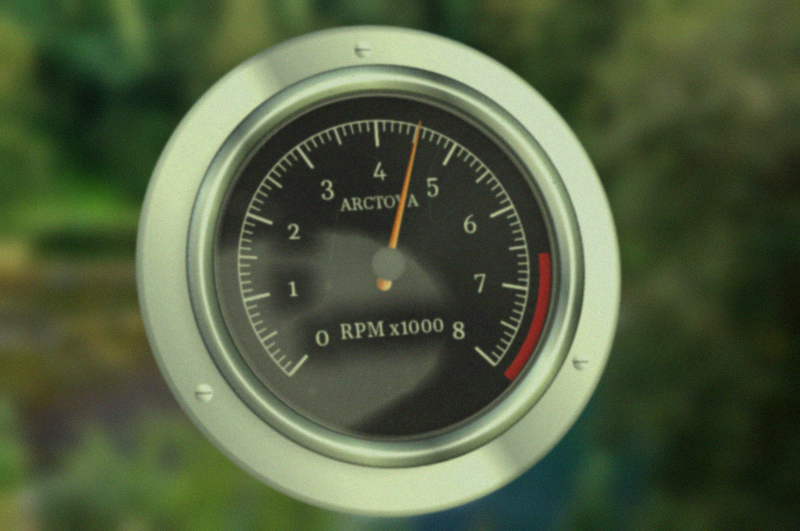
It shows value=4500 unit=rpm
